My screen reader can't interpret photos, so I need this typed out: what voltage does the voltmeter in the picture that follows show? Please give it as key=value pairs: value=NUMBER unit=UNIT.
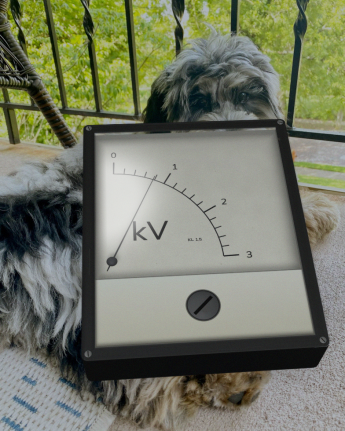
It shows value=0.8 unit=kV
